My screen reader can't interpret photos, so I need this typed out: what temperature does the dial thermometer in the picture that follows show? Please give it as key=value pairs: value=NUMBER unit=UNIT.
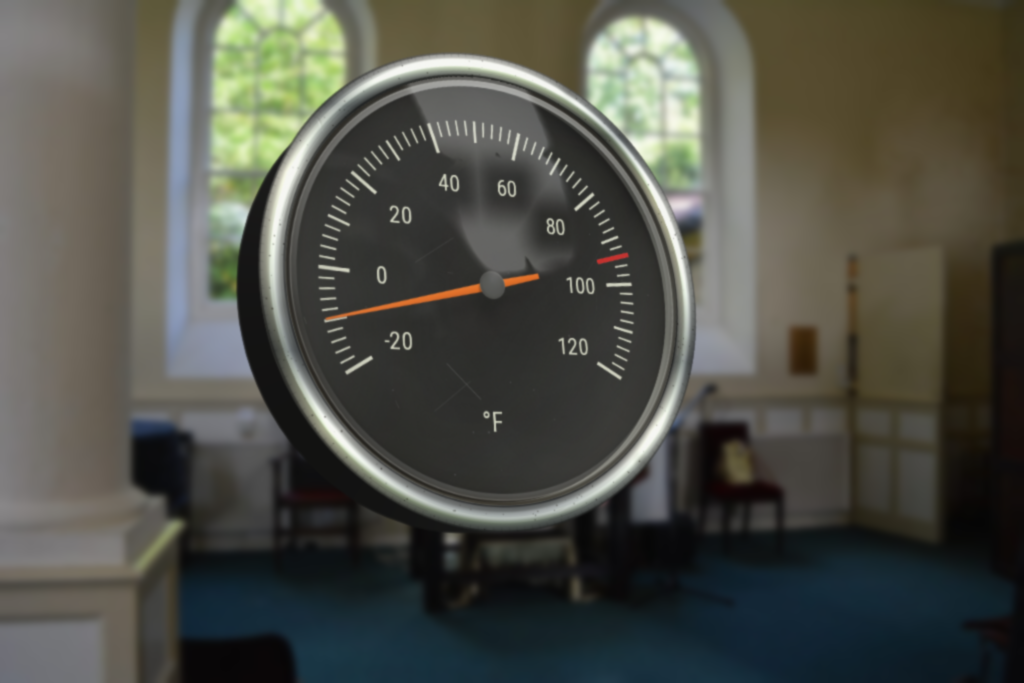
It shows value=-10 unit=°F
